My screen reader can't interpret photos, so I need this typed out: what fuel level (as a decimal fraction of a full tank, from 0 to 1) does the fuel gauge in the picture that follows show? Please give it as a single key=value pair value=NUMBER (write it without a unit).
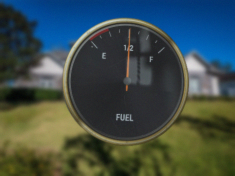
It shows value=0.5
